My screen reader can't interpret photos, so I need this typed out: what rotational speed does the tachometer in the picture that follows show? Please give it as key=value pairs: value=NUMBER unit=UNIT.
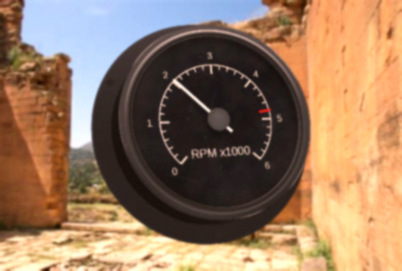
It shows value=2000 unit=rpm
